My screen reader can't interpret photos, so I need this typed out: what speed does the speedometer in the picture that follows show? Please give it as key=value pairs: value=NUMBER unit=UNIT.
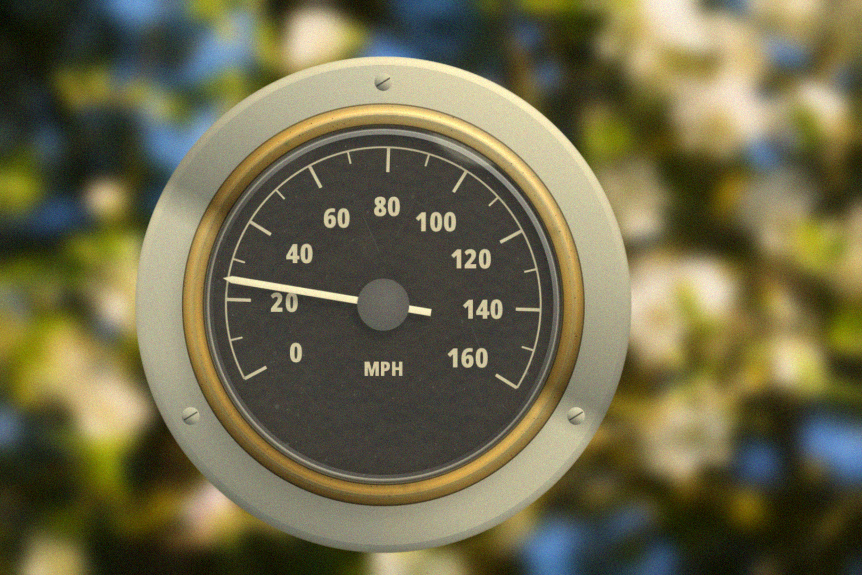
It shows value=25 unit=mph
